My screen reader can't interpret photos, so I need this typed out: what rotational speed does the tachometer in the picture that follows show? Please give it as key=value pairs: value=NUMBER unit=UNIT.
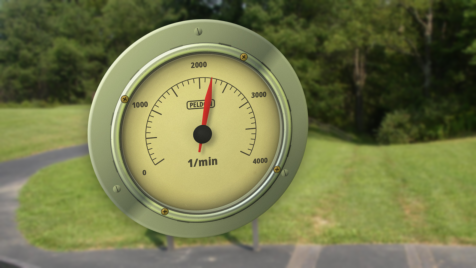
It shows value=2200 unit=rpm
